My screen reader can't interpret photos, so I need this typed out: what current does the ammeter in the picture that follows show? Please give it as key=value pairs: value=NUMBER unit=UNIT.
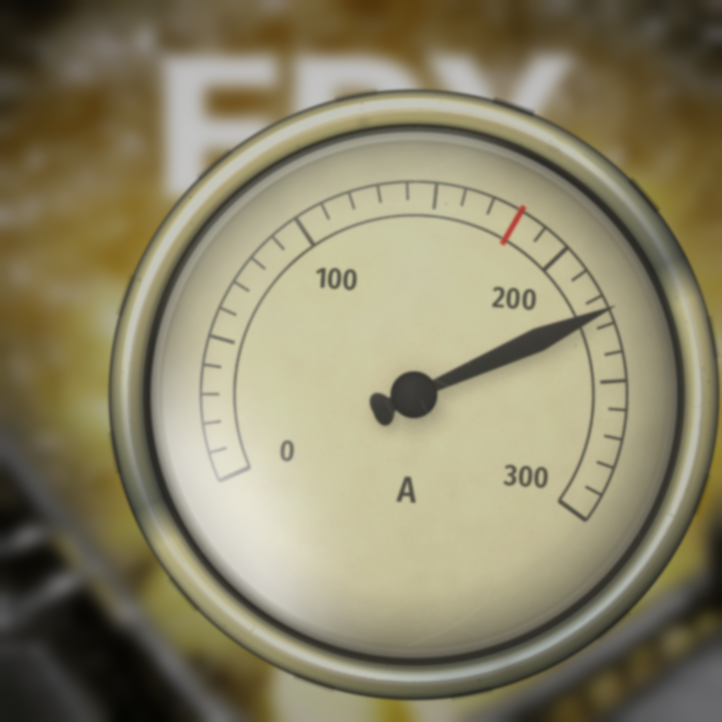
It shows value=225 unit=A
